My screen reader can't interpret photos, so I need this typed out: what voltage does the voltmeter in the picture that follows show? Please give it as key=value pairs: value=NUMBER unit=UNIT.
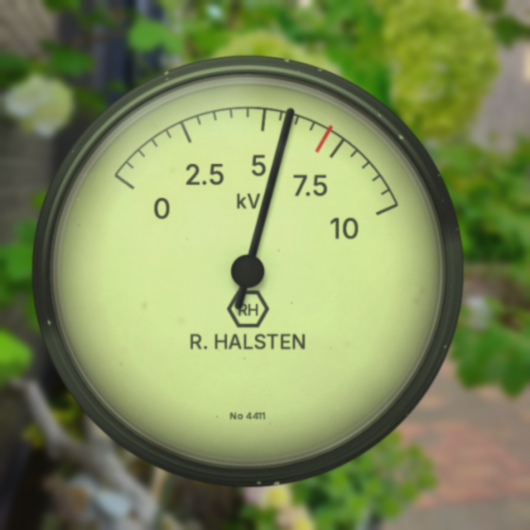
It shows value=5.75 unit=kV
